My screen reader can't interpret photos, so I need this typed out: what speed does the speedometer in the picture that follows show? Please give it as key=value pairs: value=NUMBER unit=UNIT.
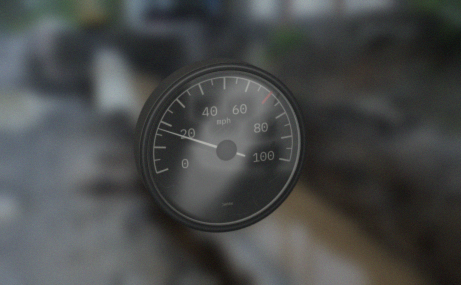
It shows value=17.5 unit=mph
